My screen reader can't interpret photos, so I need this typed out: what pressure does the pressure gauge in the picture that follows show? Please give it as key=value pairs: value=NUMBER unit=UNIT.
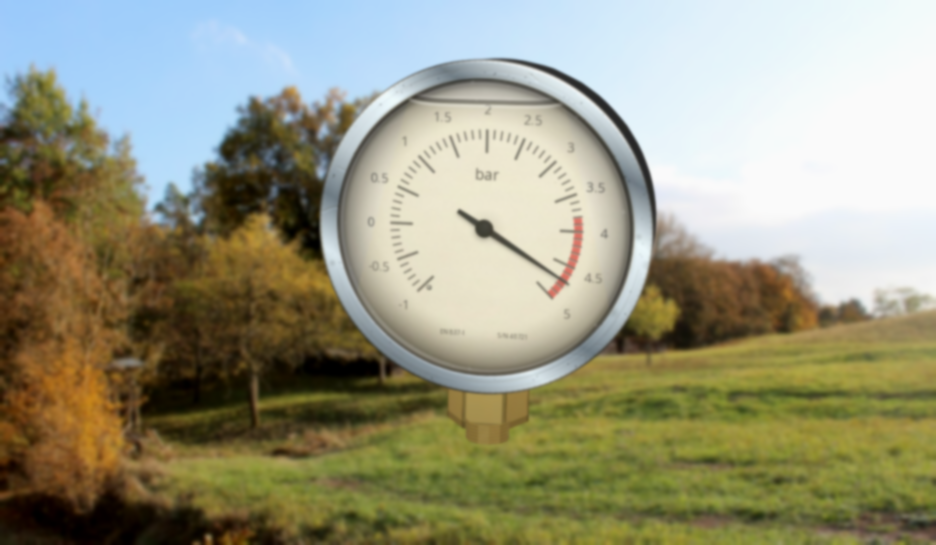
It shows value=4.7 unit=bar
